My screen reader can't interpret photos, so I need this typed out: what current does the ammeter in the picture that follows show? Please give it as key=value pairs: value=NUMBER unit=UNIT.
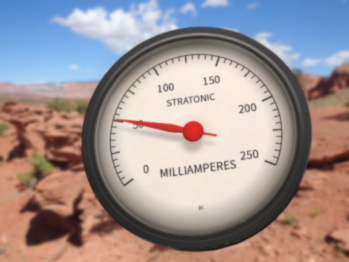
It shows value=50 unit=mA
